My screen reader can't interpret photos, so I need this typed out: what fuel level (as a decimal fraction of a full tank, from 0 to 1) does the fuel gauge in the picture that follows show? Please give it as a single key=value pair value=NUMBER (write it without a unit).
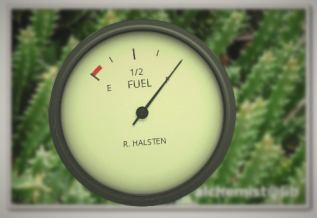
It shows value=1
